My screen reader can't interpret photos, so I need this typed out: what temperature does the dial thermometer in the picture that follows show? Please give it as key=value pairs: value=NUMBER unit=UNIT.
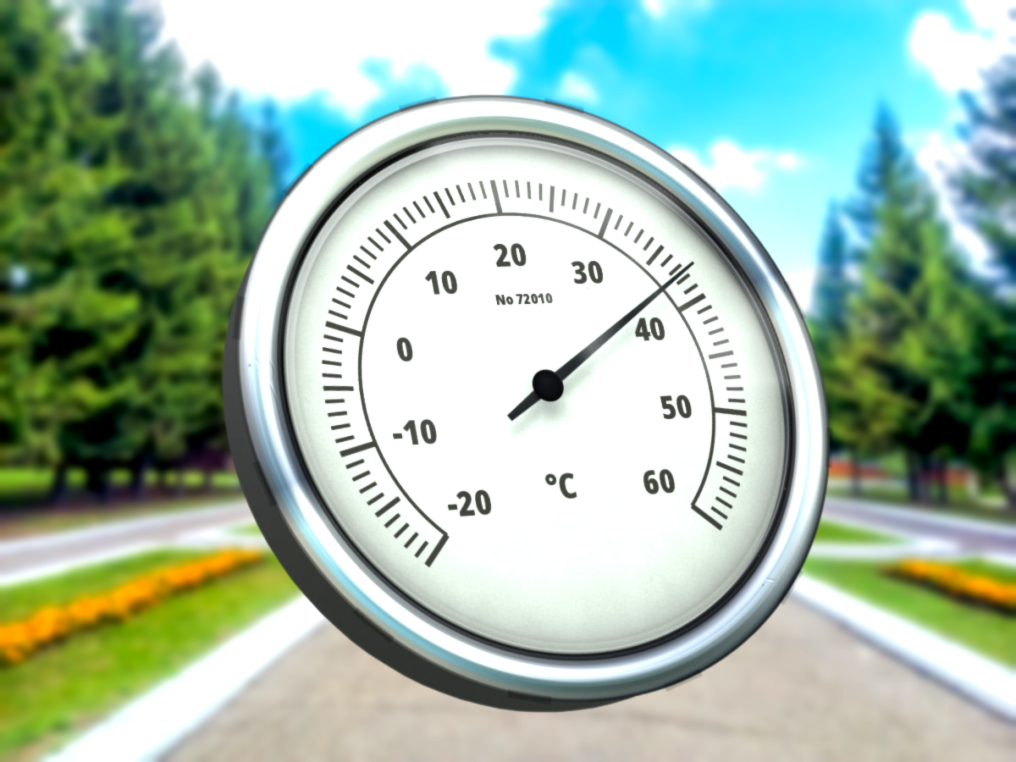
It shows value=37.5 unit=°C
